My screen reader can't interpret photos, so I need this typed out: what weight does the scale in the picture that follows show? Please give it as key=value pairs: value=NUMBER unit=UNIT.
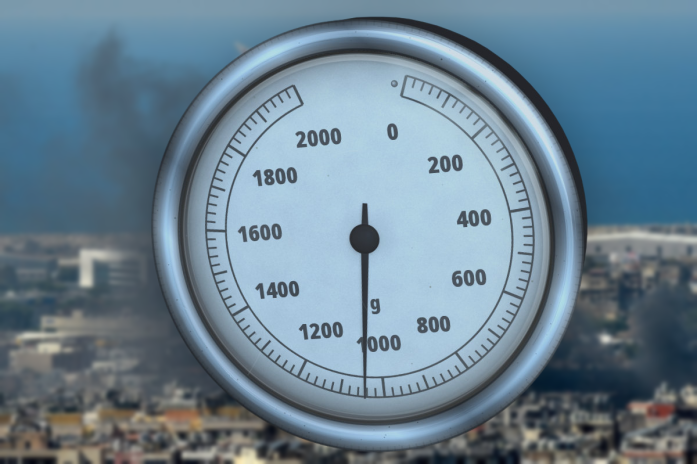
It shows value=1040 unit=g
